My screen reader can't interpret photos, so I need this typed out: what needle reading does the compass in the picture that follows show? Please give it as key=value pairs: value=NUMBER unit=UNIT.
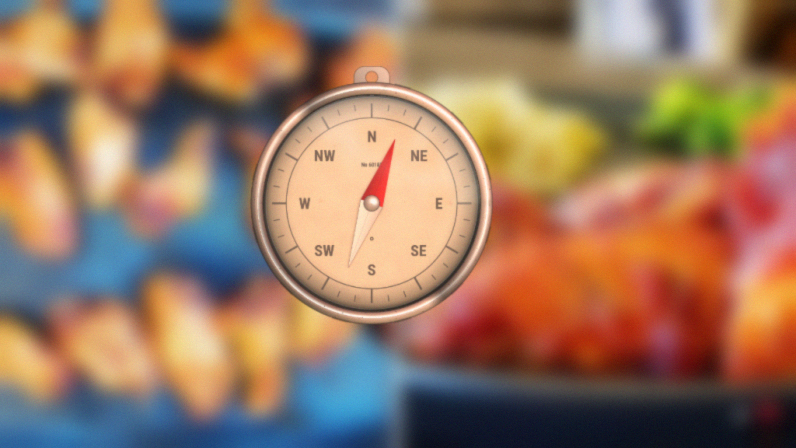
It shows value=20 unit=°
